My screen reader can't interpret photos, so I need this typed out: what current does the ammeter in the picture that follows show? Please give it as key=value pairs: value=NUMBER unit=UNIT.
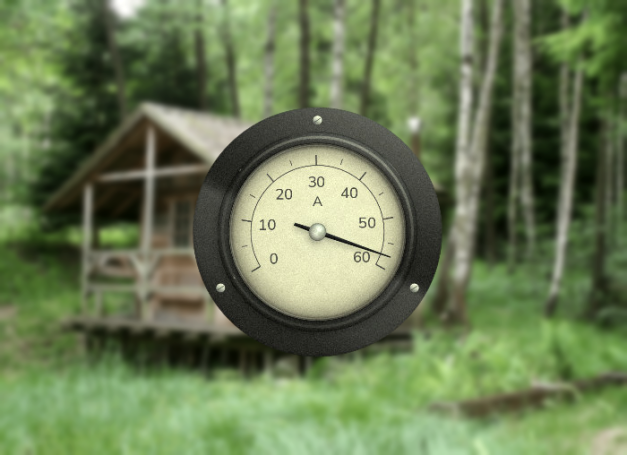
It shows value=57.5 unit=A
